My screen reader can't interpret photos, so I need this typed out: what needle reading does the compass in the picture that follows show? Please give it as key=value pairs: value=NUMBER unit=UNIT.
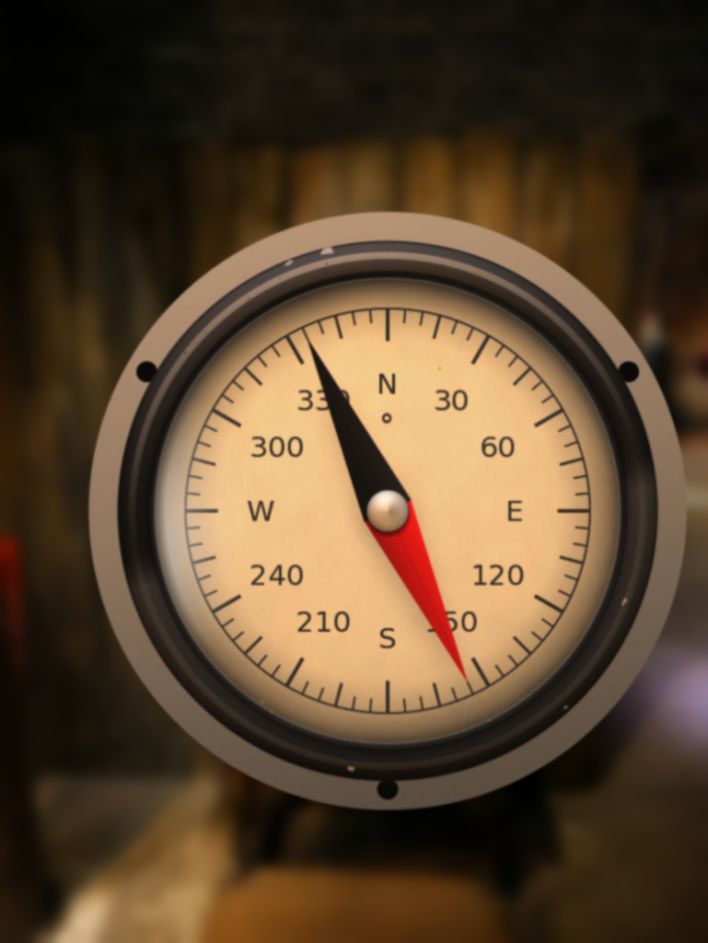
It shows value=155 unit=°
